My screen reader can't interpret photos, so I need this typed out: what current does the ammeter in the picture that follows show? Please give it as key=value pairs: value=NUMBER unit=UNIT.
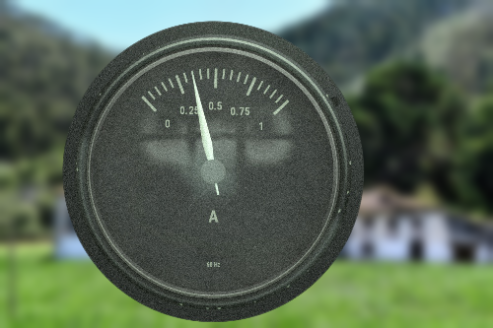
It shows value=0.35 unit=A
